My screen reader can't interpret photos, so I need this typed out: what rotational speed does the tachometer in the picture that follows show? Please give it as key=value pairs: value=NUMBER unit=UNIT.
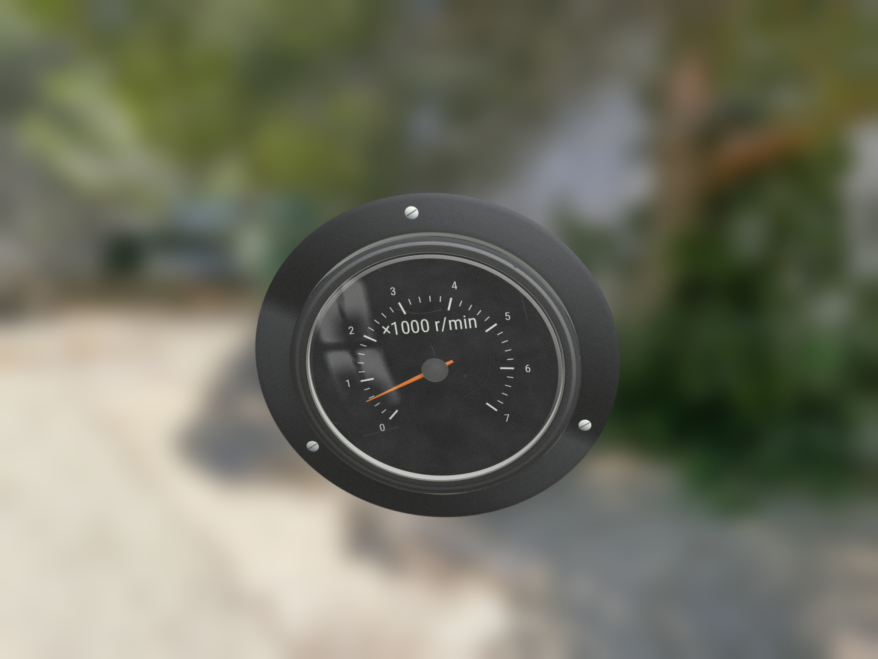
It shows value=600 unit=rpm
